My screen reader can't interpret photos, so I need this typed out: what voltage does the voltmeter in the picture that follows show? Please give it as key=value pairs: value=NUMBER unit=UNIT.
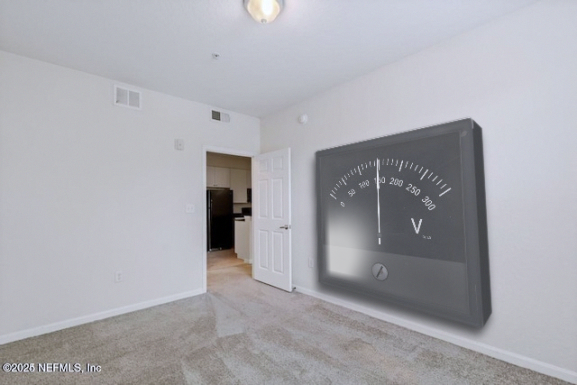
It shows value=150 unit=V
